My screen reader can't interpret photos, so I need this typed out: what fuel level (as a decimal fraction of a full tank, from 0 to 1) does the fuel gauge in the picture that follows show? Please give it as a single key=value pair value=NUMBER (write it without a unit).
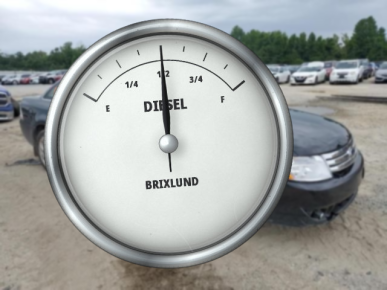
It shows value=0.5
